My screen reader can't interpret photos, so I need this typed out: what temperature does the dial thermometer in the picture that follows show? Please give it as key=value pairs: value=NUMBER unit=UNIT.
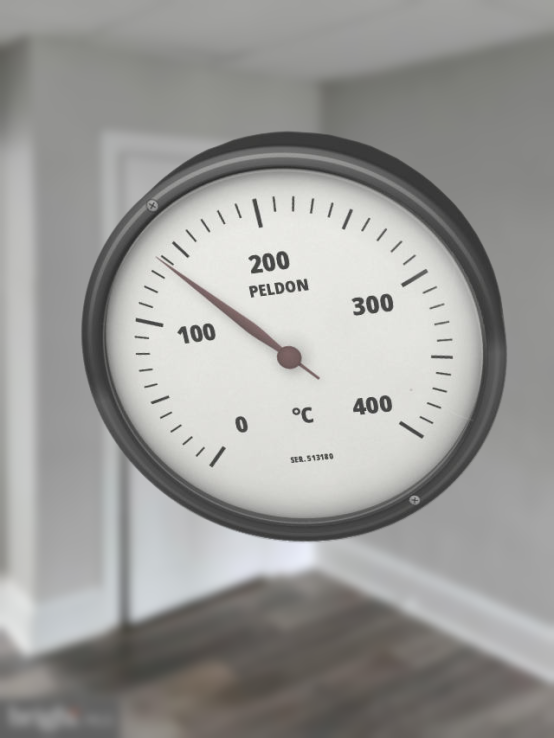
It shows value=140 unit=°C
